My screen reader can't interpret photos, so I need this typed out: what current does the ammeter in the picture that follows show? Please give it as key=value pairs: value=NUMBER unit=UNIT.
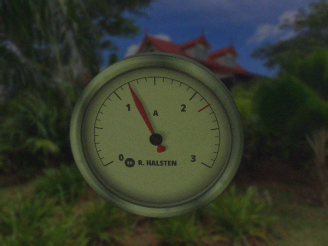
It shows value=1.2 unit=A
